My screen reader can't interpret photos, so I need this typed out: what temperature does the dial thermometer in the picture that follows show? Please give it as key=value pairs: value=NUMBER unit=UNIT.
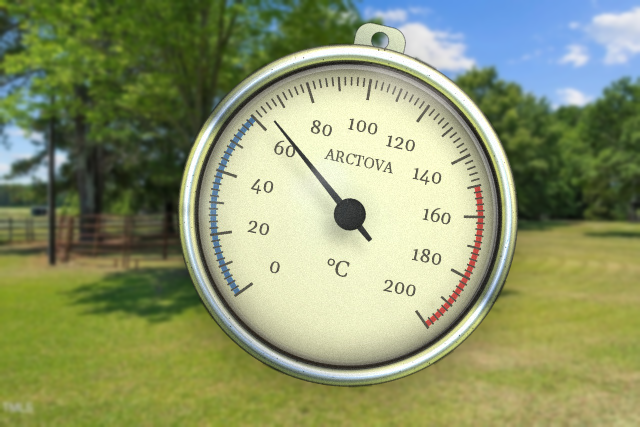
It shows value=64 unit=°C
